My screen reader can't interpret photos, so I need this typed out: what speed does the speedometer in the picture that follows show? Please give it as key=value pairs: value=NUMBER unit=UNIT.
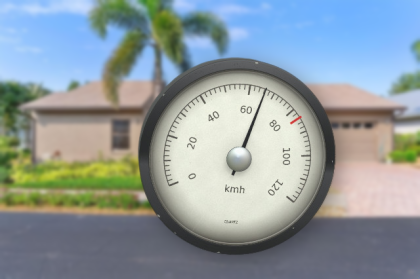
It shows value=66 unit=km/h
